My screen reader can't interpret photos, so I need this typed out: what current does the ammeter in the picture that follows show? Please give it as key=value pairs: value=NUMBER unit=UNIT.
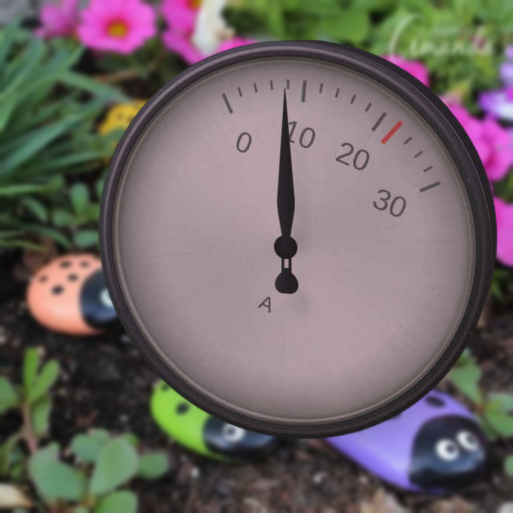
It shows value=8 unit=A
